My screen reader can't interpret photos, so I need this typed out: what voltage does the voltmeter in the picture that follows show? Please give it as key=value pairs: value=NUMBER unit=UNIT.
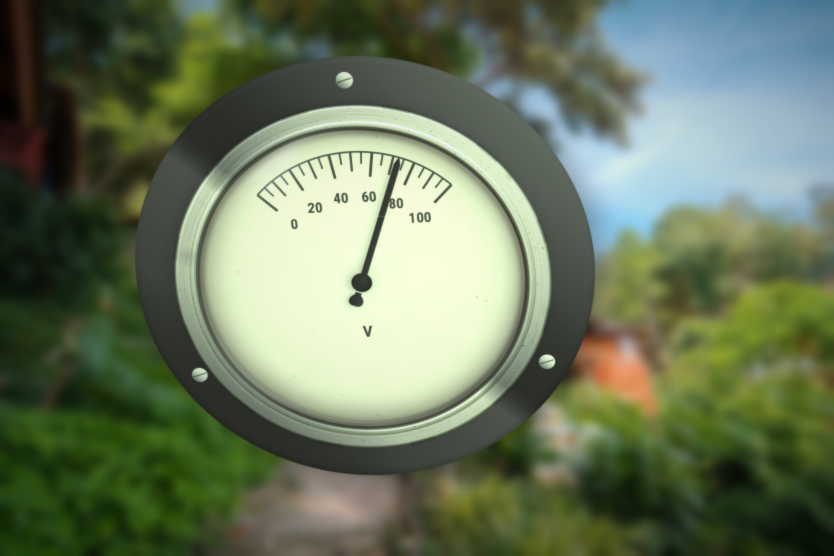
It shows value=72.5 unit=V
